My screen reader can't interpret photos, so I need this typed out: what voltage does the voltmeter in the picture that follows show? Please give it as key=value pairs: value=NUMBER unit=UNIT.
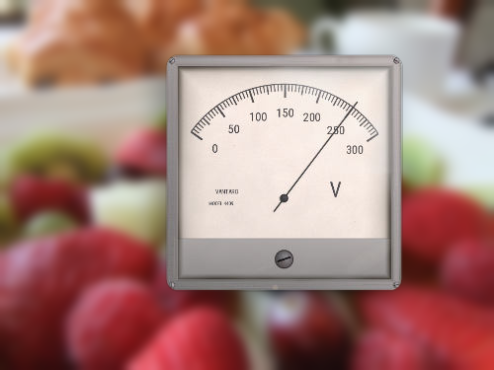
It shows value=250 unit=V
